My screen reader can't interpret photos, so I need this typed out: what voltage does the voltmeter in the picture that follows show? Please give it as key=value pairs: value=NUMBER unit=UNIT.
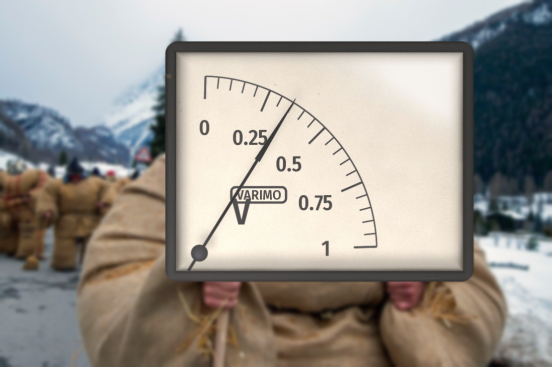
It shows value=0.35 unit=V
